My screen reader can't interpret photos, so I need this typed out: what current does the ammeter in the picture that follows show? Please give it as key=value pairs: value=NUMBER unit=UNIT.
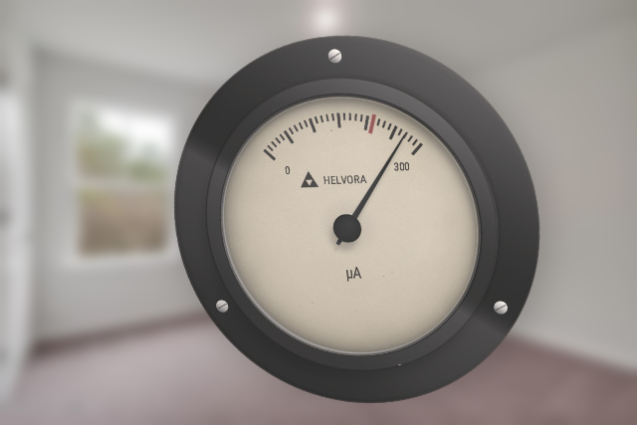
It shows value=270 unit=µA
